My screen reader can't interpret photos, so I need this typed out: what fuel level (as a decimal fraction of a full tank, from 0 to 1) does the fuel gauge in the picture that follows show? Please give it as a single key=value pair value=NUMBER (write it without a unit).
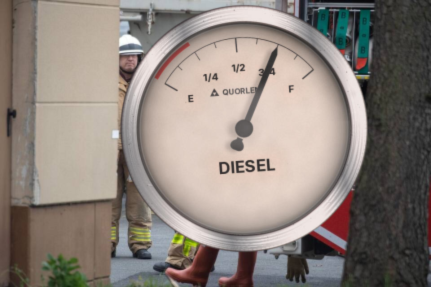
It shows value=0.75
